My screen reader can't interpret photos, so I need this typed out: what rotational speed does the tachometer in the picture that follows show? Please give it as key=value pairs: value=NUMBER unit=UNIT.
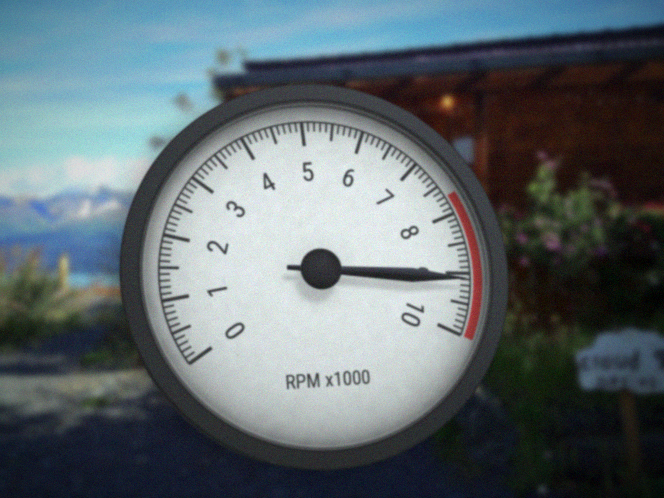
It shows value=9100 unit=rpm
